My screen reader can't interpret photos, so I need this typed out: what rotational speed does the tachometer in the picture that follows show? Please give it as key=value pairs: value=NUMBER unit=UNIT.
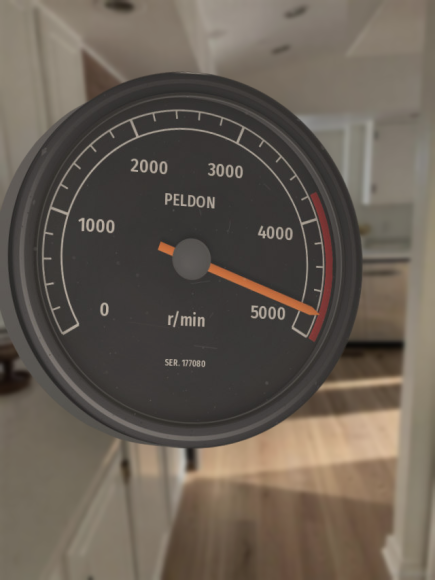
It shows value=4800 unit=rpm
